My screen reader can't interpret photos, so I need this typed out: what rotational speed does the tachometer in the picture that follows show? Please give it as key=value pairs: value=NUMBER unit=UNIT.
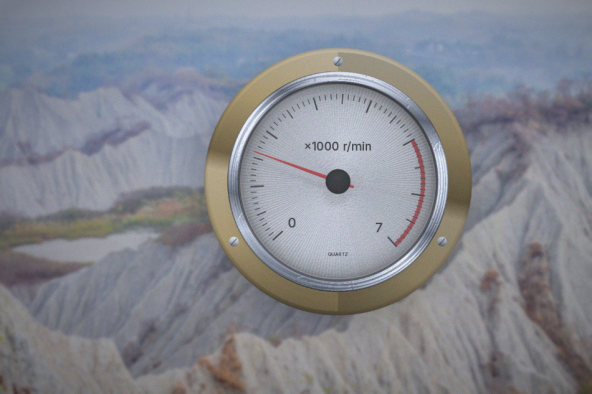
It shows value=1600 unit=rpm
